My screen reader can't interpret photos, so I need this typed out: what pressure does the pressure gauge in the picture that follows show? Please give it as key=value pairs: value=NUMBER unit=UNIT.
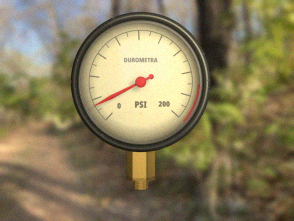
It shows value=15 unit=psi
